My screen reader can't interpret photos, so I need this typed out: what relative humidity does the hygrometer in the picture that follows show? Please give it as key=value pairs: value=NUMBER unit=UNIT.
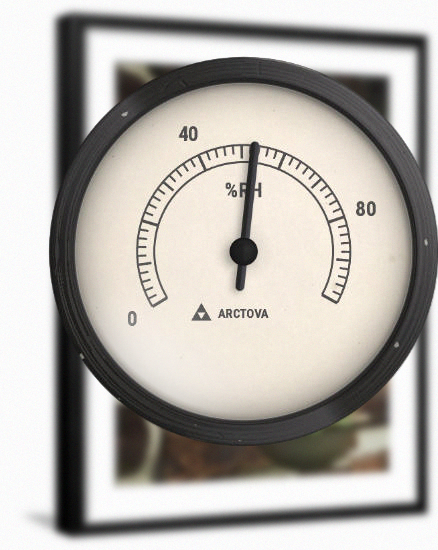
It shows value=53 unit=%
